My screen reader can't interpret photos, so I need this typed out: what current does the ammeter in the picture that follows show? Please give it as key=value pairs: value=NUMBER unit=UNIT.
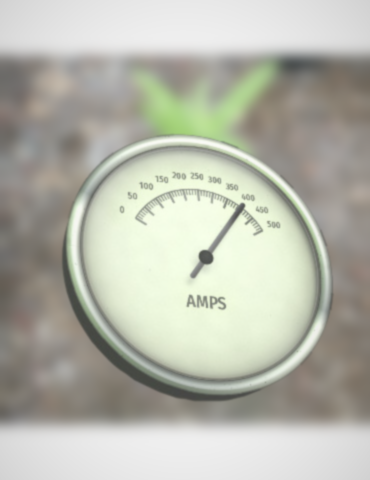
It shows value=400 unit=A
